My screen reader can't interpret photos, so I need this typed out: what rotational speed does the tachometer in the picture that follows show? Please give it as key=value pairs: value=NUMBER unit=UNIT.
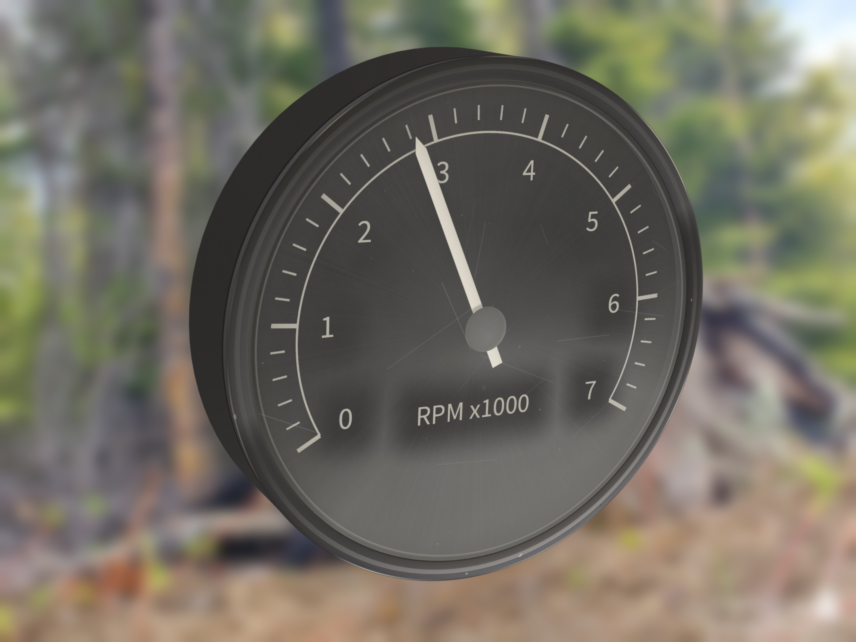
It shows value=2800 unit=rpm
